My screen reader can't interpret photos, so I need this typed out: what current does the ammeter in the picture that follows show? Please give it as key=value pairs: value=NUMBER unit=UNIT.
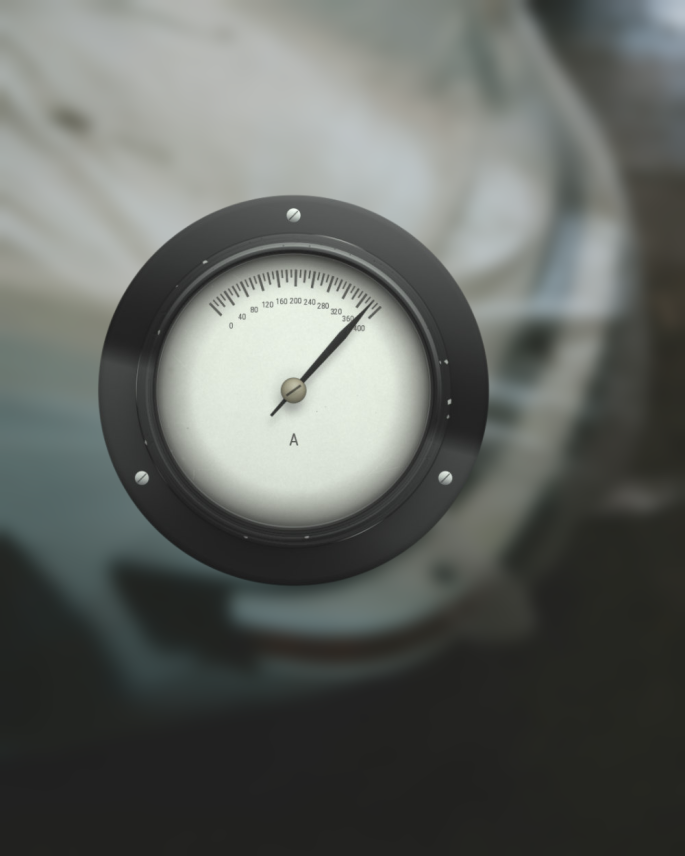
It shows value=380 unit=A
